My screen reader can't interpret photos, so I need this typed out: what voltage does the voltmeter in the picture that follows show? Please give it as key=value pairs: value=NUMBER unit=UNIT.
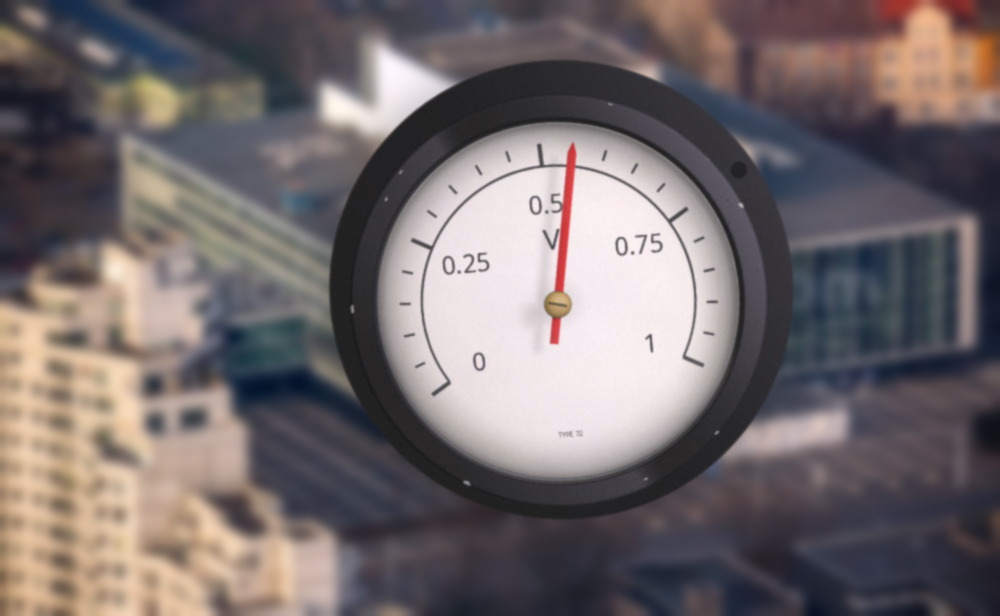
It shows value=0.55 unit=V
